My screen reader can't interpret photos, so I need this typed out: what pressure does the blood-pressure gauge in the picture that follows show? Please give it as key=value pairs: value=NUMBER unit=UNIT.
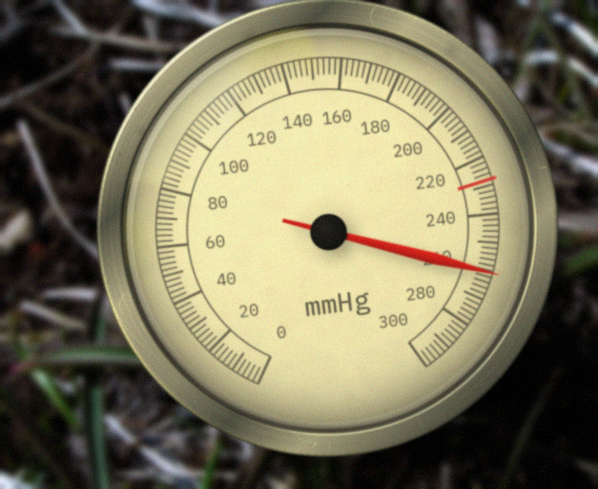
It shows value=260 unit=mmHg
